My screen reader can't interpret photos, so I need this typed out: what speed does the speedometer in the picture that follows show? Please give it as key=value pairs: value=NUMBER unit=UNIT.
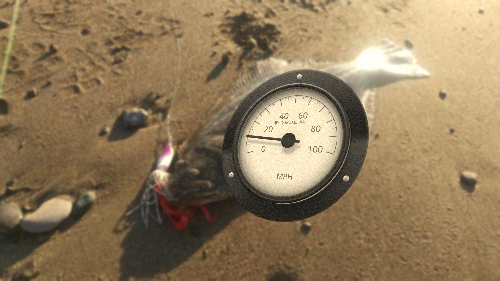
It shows value=10 unit=mph
